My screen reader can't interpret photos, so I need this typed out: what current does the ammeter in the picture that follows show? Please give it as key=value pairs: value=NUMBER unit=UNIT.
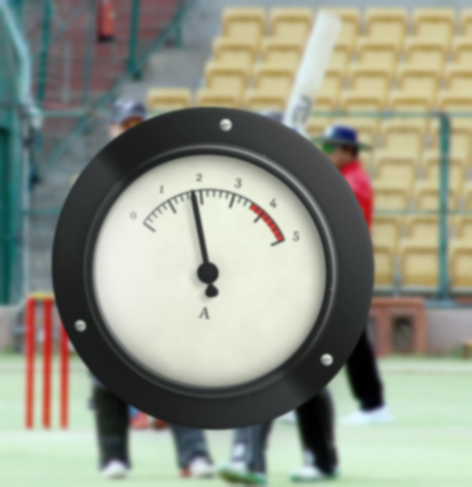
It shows value=1.8 unit=A
